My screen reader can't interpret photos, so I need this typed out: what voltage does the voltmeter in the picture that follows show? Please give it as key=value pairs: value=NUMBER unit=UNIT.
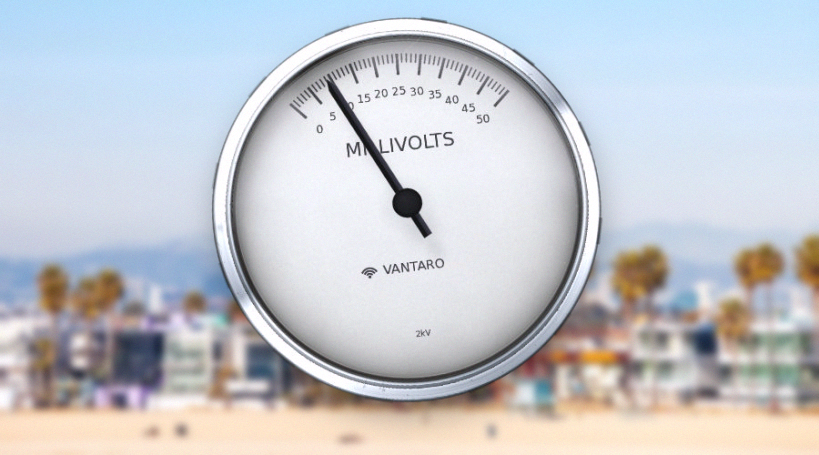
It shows value=9 unit=mV
